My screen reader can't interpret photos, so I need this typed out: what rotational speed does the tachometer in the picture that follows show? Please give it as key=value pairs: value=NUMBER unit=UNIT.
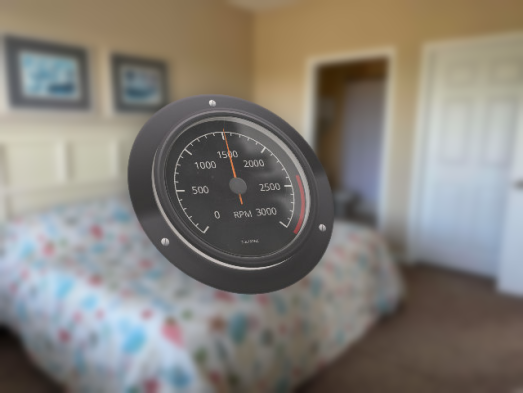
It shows value=1500 unit=rpm
